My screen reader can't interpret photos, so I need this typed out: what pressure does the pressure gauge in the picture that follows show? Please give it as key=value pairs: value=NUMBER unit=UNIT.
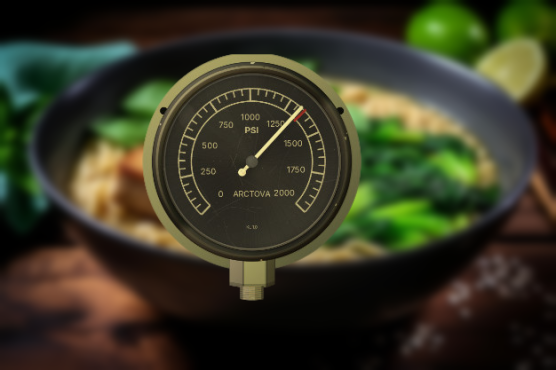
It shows value=1325 unit=psi
